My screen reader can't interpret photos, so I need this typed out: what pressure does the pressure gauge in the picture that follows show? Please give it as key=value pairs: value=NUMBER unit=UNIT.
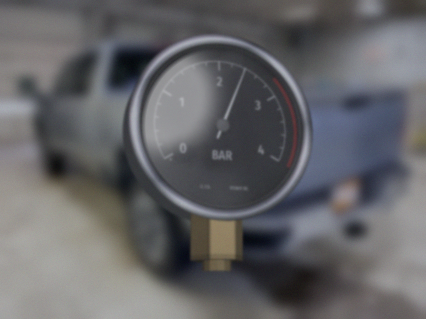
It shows value=2.4 unit=bar
